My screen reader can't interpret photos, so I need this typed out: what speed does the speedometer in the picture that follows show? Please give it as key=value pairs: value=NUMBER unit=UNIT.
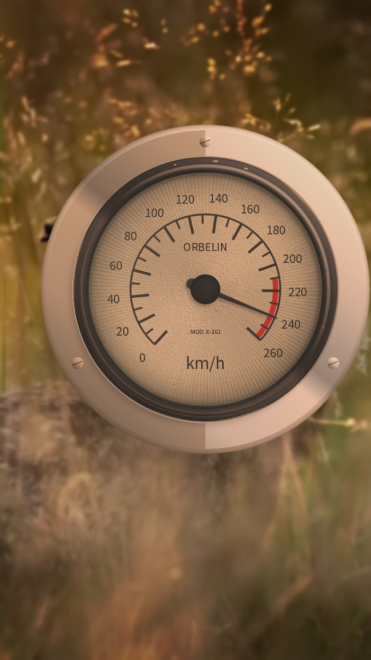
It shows value=240 unit=km/h
